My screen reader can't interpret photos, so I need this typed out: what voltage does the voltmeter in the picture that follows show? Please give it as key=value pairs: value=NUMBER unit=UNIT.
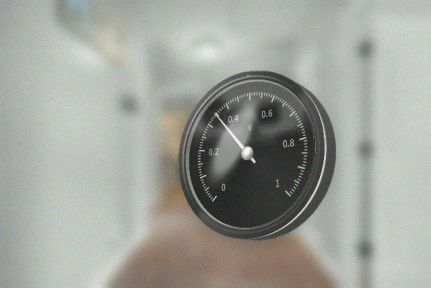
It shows value=0.35 unit=V
